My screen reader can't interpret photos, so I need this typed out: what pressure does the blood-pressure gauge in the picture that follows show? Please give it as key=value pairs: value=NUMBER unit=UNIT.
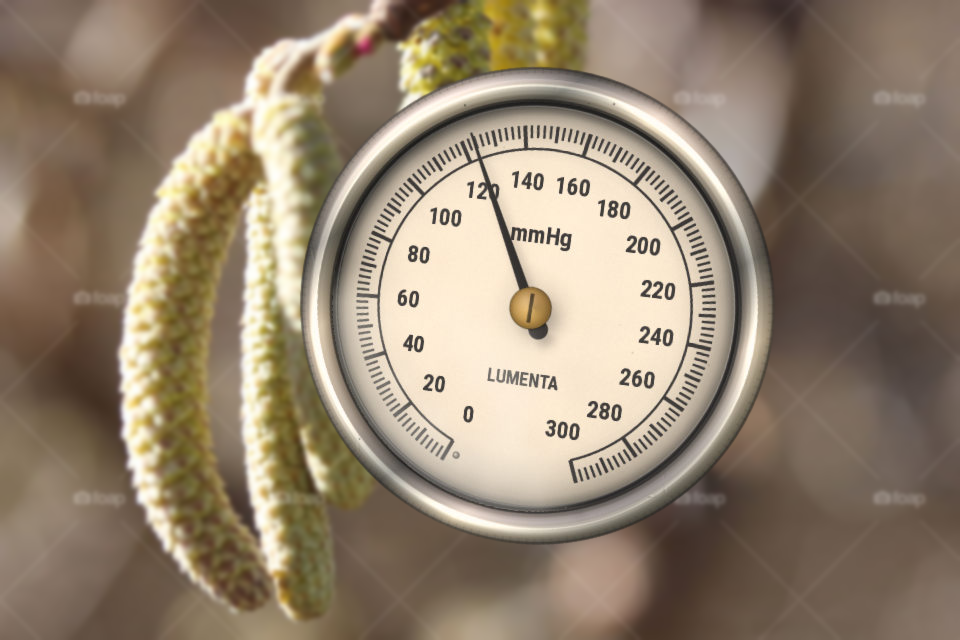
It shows value=124 unit=mmHg
